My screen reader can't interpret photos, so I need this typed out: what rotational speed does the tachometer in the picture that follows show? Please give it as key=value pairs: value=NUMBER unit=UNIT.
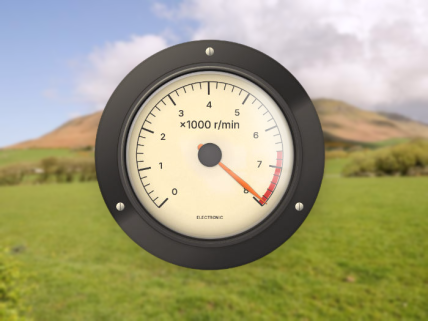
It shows value=7900 unit=rpm
